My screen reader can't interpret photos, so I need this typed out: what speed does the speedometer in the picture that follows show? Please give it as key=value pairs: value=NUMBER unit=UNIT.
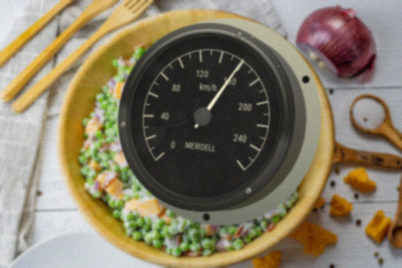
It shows value=160 unit=km/h
